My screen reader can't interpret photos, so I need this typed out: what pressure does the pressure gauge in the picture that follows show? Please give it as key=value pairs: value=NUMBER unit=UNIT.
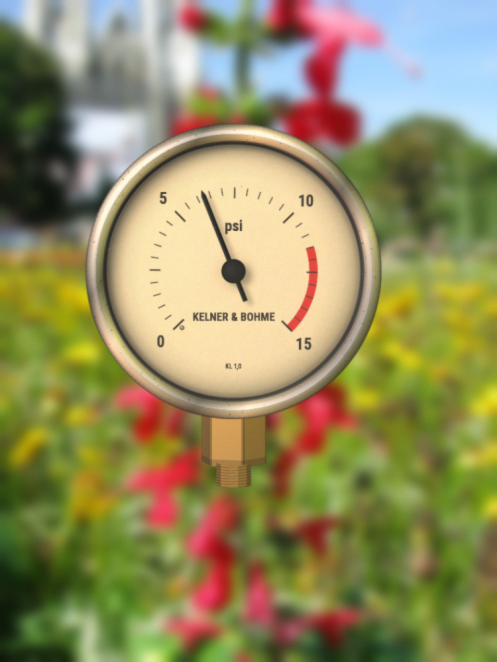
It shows value=6.25 unit=psi
